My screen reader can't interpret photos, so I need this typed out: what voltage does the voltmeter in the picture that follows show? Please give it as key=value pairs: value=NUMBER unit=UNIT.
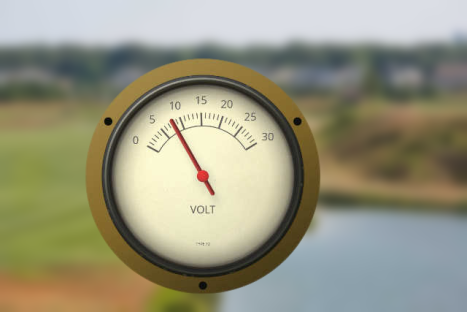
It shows value=8 unit=V
